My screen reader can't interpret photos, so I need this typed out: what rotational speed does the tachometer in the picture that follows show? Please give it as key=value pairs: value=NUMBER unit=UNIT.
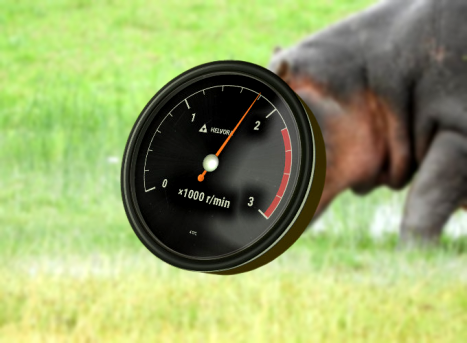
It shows value=1800 unit=rpm
